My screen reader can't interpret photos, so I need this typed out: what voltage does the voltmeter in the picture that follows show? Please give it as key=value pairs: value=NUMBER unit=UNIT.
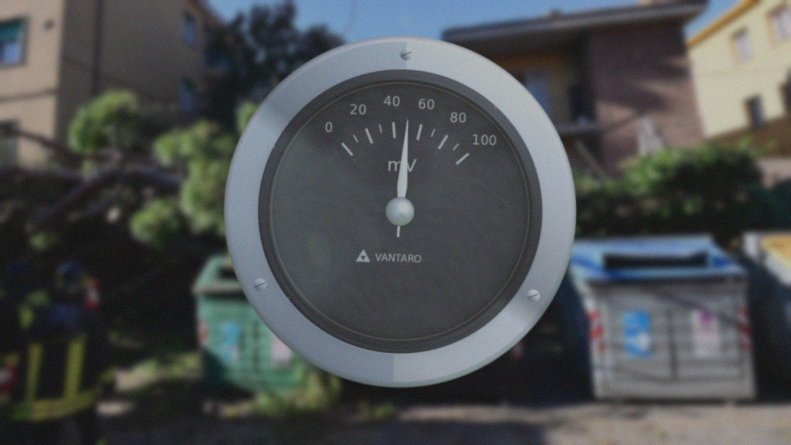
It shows value=50 unit=mV
